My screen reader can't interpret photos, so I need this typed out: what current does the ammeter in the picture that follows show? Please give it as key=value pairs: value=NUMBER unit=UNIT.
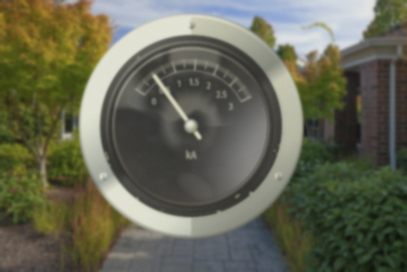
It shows value=0.5 unit=kA
